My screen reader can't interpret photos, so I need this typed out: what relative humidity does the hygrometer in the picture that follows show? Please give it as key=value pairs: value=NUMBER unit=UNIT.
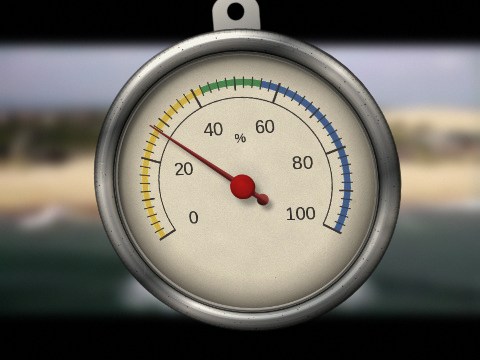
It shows value=28 unit=%
